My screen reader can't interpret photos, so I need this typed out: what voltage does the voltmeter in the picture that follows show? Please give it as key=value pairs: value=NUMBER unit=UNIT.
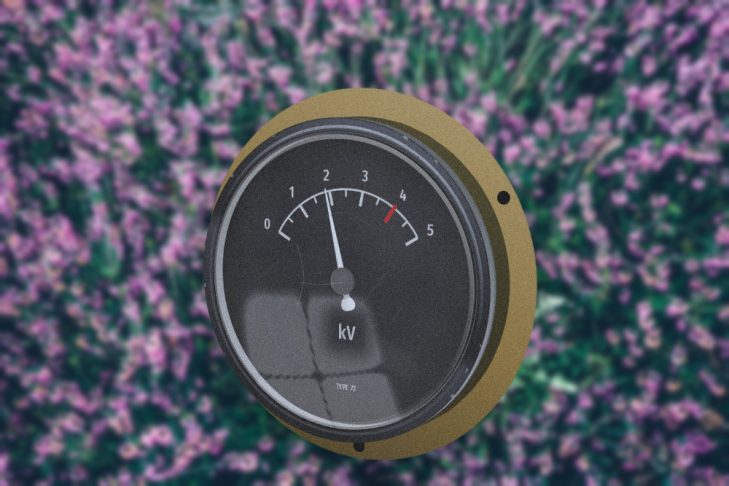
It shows value=2 unit=kV
